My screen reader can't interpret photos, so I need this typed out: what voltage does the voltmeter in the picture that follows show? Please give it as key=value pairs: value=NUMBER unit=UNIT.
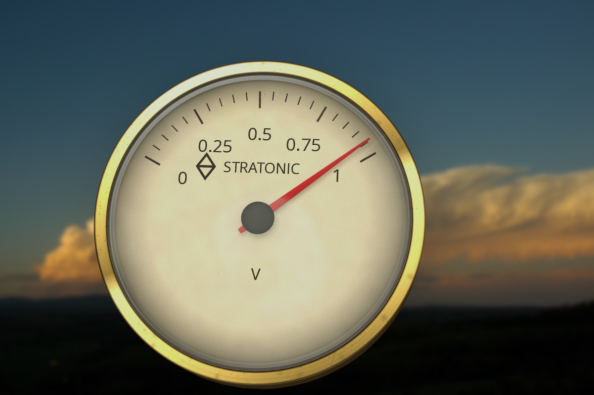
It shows value=0.95 unit=V
